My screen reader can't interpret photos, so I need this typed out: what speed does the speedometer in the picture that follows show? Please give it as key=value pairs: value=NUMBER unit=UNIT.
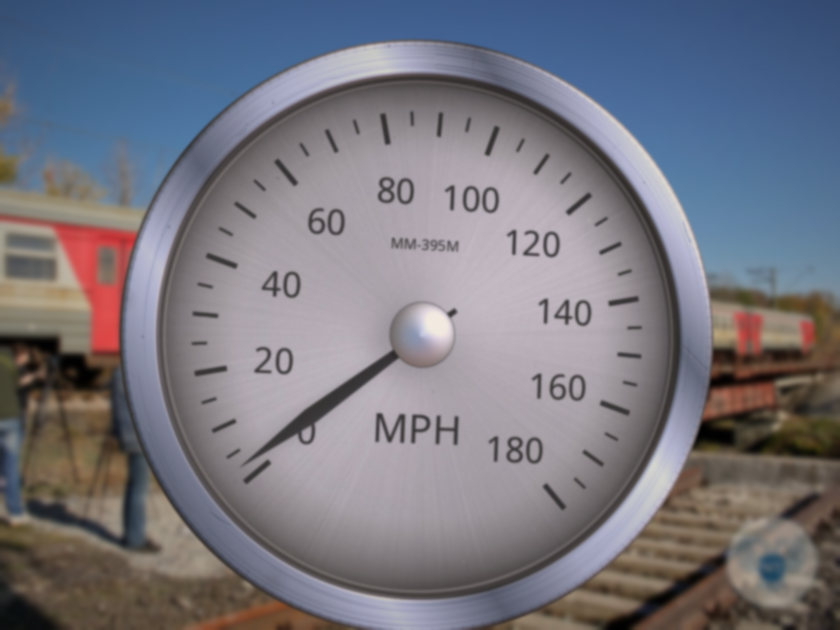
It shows value=2.5 unit=mph
